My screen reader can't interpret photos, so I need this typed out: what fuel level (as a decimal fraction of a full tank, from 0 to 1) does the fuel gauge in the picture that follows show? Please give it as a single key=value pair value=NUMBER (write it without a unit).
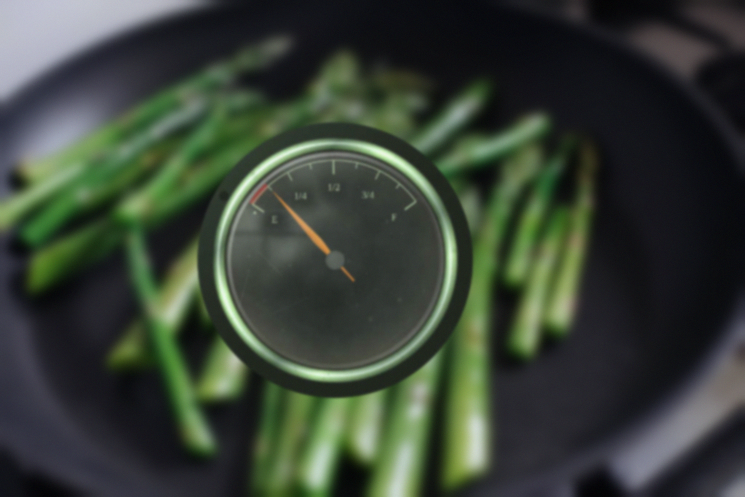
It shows value=0.125
